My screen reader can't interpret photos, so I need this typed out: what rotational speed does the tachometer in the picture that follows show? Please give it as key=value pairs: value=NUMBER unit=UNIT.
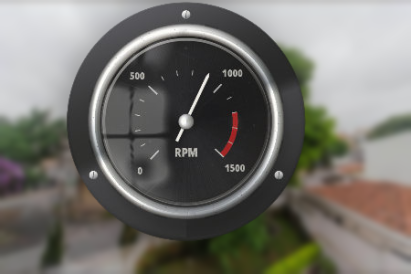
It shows value=900 unit=rpm
